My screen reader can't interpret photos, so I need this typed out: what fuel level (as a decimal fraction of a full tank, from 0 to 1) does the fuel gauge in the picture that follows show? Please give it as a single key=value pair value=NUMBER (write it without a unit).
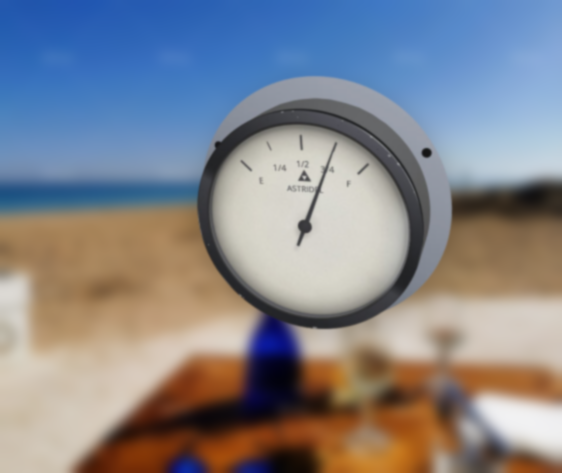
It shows value=0.75
